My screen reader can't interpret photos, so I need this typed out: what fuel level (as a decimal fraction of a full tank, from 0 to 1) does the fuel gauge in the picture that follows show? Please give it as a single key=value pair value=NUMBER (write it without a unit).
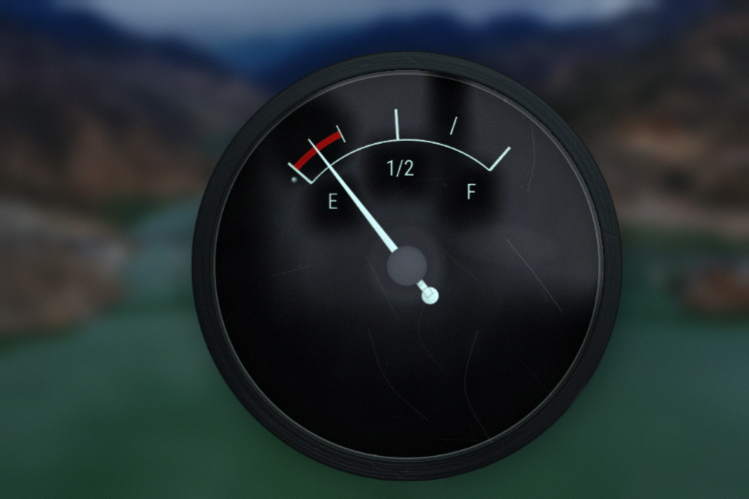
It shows value=0.125
